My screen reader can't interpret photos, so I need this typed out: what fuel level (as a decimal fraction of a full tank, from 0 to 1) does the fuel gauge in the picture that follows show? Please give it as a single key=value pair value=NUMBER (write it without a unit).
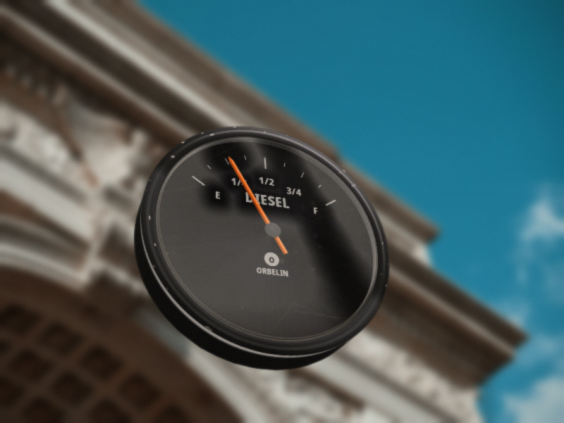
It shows value=0.25
